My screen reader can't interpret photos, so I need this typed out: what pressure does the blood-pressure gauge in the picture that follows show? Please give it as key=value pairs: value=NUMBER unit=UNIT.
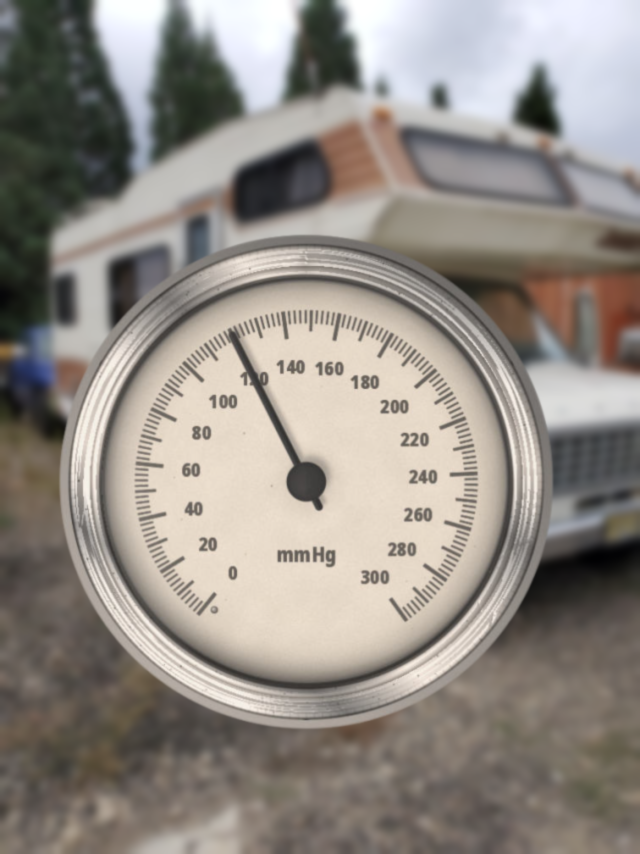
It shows value=120 unit=mmHg
